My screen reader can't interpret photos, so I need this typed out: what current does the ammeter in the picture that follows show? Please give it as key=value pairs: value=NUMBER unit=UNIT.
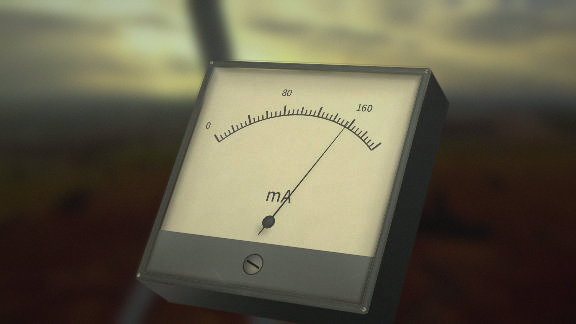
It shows value=160 unit=mA
